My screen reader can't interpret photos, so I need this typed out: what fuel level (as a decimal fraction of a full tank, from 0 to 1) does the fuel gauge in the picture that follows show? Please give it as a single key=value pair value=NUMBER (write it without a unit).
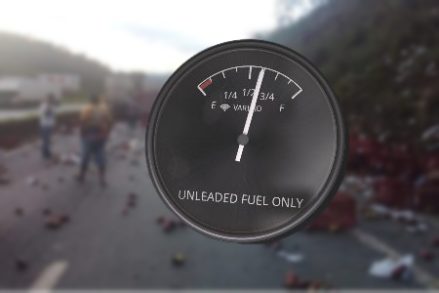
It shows value=0.625
